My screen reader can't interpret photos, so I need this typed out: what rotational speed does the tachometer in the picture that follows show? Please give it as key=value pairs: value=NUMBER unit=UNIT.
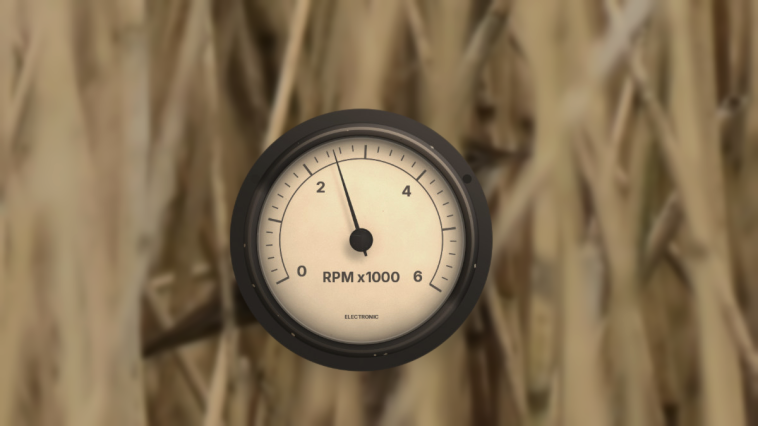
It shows value=2500 unit=rpm
